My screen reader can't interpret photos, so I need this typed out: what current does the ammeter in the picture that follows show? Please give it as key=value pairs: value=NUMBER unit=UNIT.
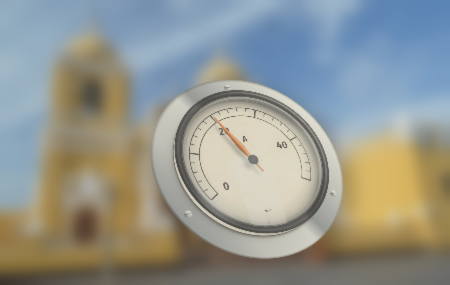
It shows value=20 unit=A
